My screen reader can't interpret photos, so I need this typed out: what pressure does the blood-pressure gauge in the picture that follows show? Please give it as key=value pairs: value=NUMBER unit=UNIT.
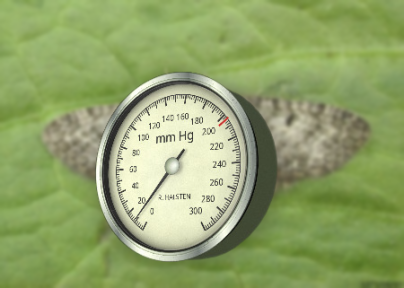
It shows value=10 unit=mmHg
